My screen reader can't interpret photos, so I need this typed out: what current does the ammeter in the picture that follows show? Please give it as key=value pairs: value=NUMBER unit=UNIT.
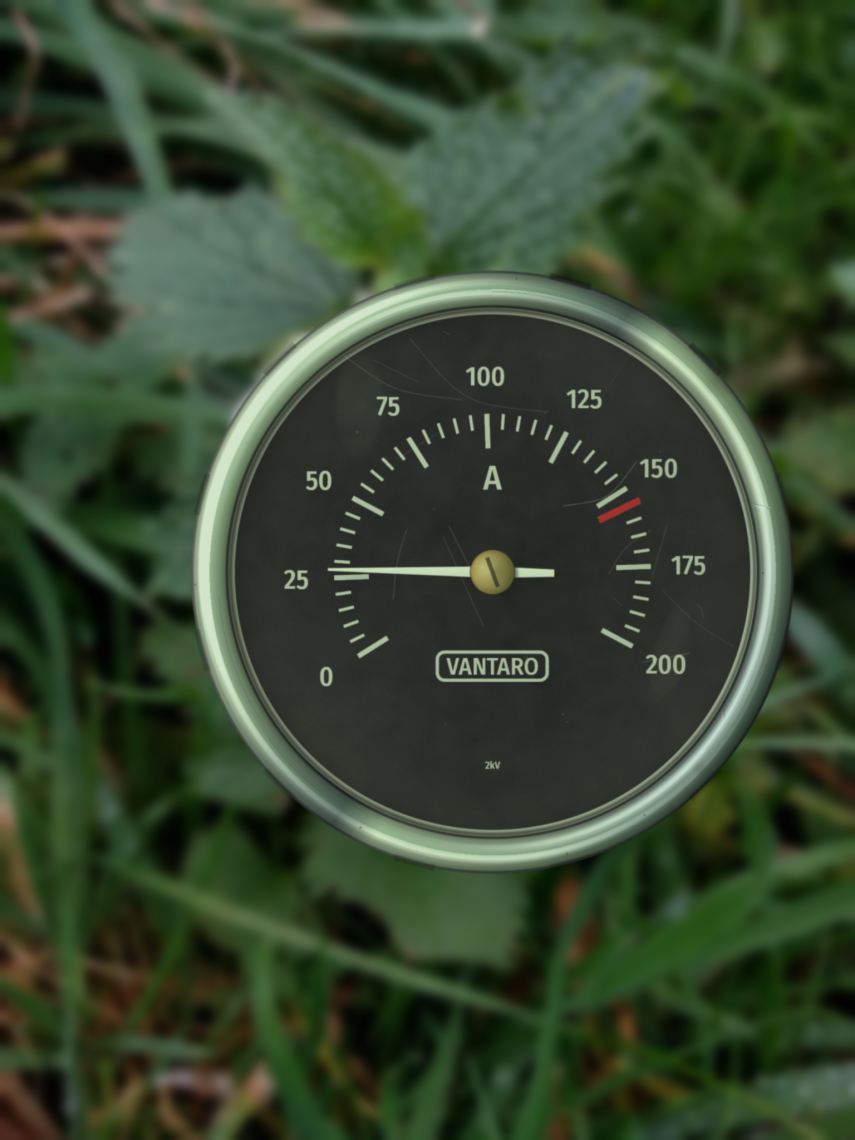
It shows value=27.5 unit=A
